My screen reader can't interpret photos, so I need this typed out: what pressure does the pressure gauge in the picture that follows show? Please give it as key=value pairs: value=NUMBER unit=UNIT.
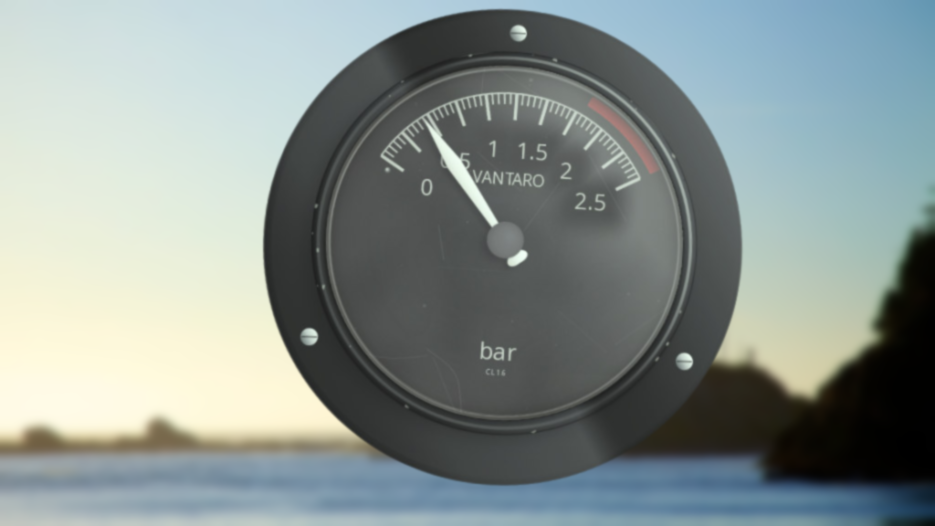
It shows value=0.45 unit=bar
